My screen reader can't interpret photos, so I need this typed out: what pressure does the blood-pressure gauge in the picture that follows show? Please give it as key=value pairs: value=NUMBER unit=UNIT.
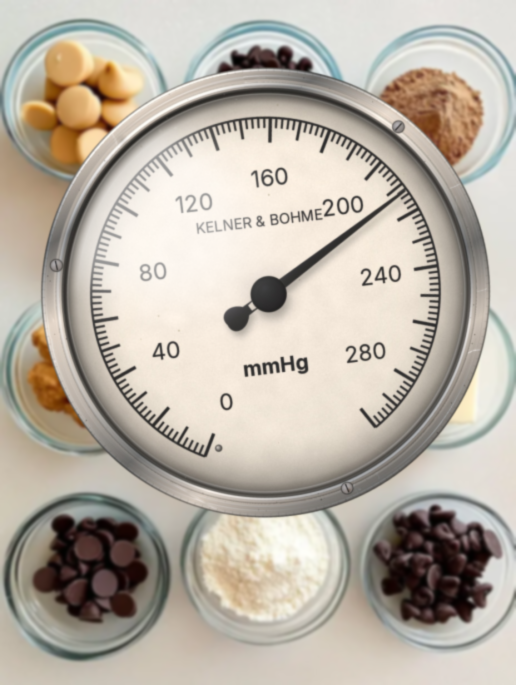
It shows value=212 unit=mmHg
